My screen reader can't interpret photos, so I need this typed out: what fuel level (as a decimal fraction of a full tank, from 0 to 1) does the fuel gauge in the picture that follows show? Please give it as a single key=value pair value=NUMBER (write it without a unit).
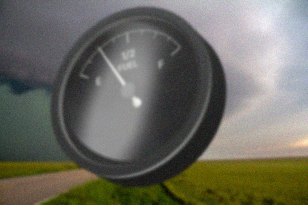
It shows value=0.25
